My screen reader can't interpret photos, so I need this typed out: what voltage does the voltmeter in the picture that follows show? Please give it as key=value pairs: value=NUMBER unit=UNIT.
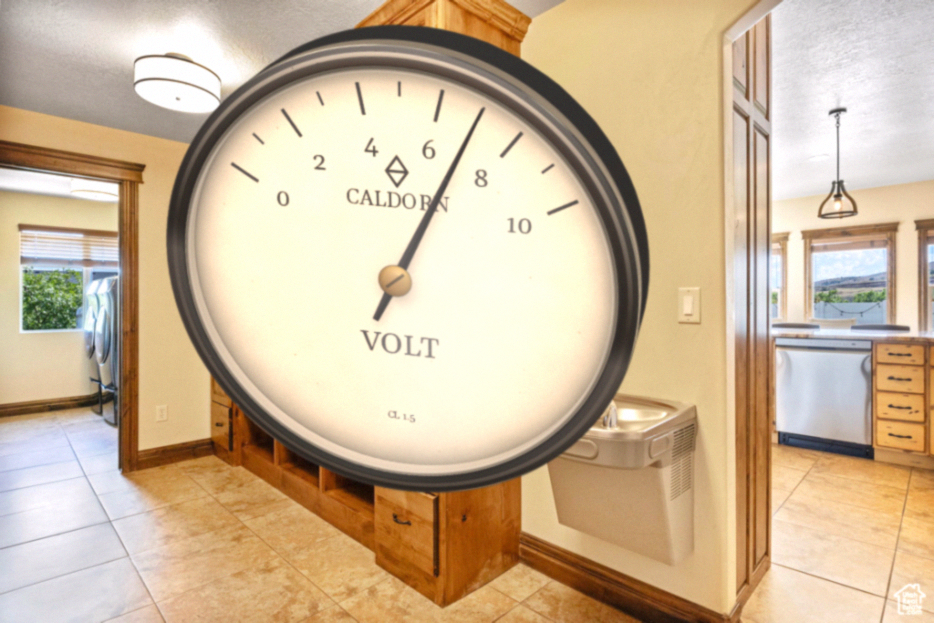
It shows value=7 unit=V
